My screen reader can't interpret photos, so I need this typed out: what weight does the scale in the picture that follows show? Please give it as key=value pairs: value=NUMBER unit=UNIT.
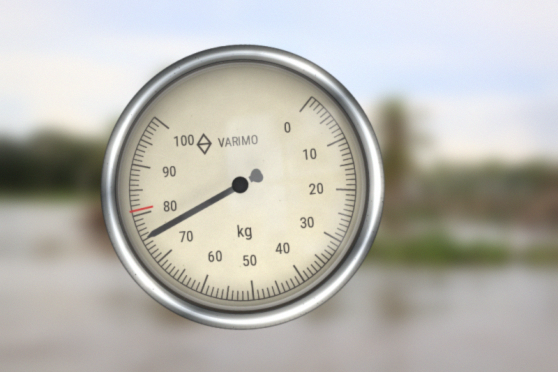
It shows value=75 unit=kg
